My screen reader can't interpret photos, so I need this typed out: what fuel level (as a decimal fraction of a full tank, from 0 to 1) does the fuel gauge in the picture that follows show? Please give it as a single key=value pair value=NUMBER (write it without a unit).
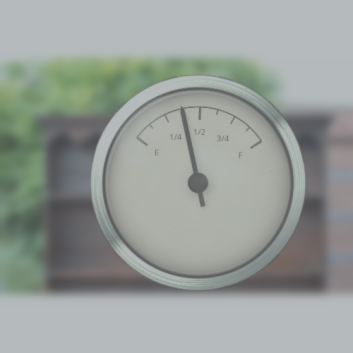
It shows value=0.375
